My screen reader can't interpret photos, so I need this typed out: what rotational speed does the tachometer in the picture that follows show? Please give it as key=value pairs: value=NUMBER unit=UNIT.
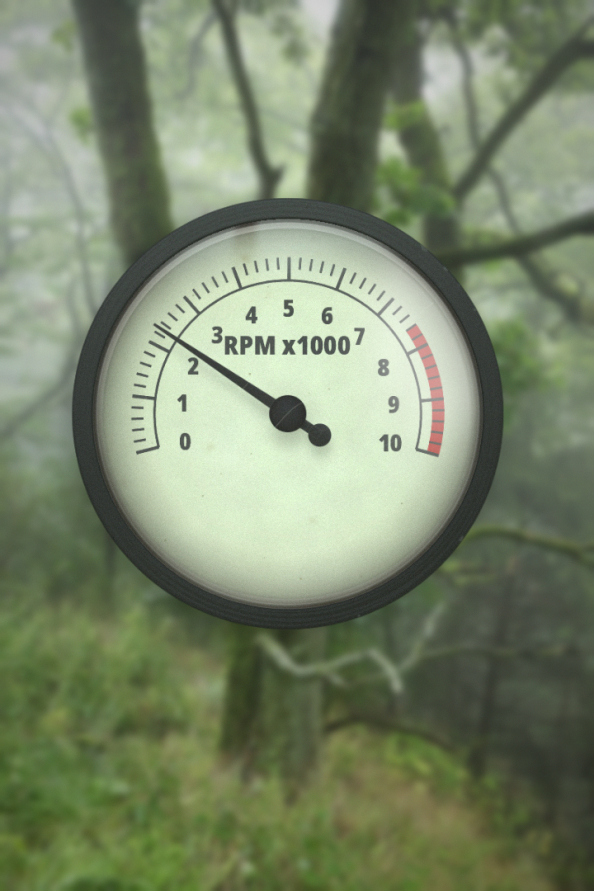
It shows value=2300 unit=rpm
